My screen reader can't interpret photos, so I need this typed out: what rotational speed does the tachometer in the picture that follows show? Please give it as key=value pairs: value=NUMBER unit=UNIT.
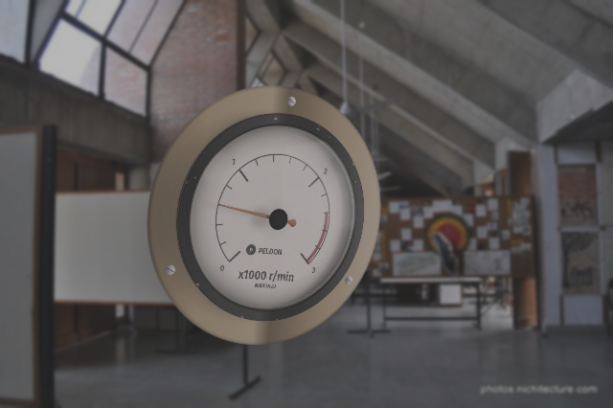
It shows value=600 unit=rpm
